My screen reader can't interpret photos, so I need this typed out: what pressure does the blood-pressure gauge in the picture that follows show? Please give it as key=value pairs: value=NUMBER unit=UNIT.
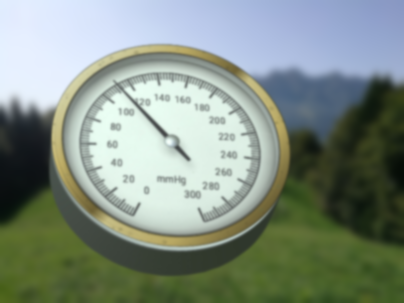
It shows value=110 unit=mmHg
